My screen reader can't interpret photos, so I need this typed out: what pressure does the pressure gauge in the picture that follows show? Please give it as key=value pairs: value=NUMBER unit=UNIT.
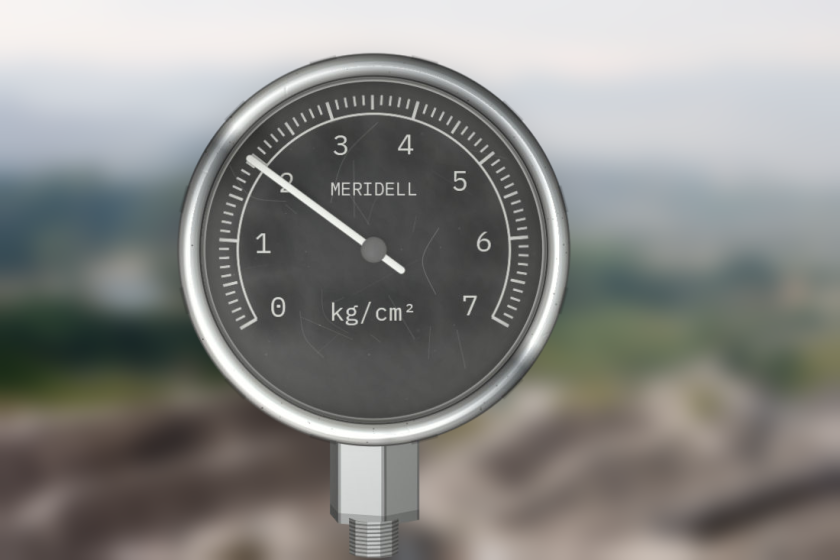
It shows value=1.95 unit=kg/cm²
